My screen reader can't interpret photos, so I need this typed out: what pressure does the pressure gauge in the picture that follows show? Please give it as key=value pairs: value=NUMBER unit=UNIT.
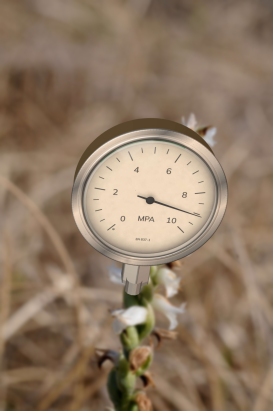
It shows value=9 unit=MPa
